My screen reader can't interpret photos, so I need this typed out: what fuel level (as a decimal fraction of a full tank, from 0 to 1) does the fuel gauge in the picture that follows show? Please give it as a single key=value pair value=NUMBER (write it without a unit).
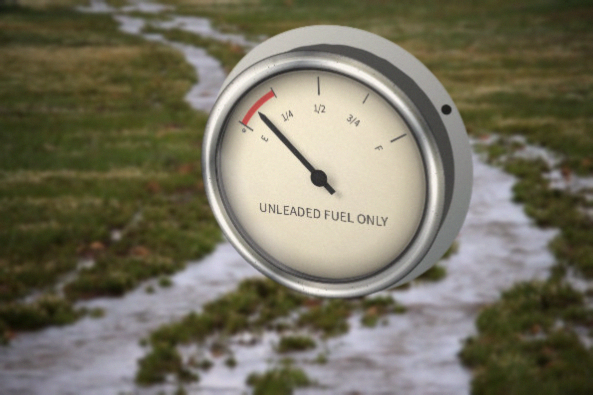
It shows value=0.125
